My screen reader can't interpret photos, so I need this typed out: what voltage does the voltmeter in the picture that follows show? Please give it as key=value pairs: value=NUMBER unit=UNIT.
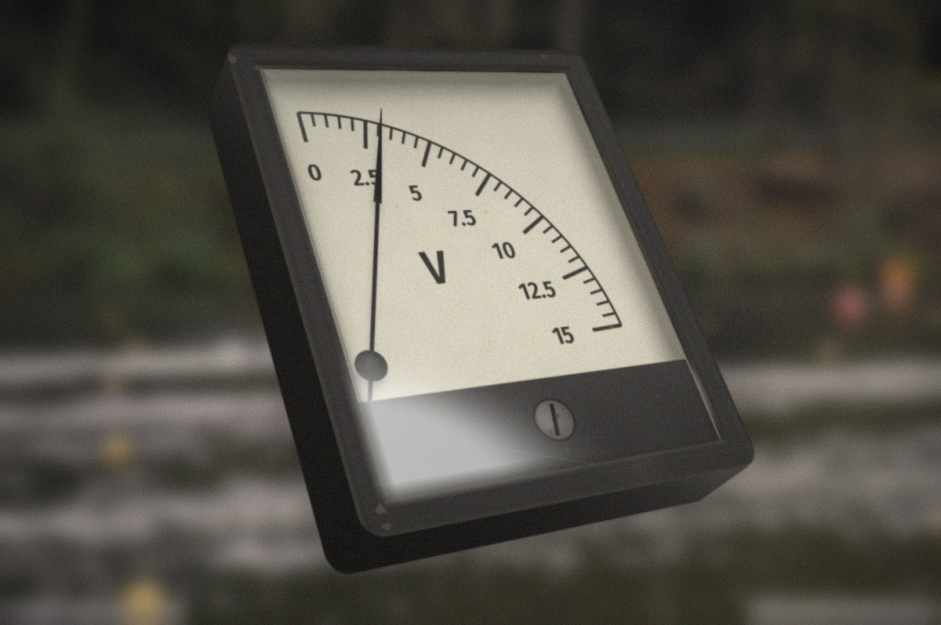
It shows value=3 unit=V
